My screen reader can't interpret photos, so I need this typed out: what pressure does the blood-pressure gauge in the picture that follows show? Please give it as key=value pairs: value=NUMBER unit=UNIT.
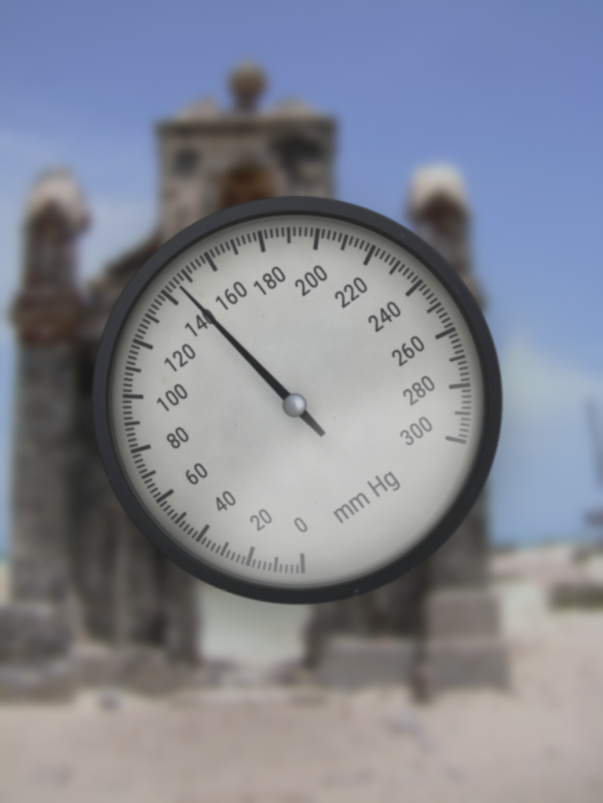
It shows value=146 unit=mmHg
